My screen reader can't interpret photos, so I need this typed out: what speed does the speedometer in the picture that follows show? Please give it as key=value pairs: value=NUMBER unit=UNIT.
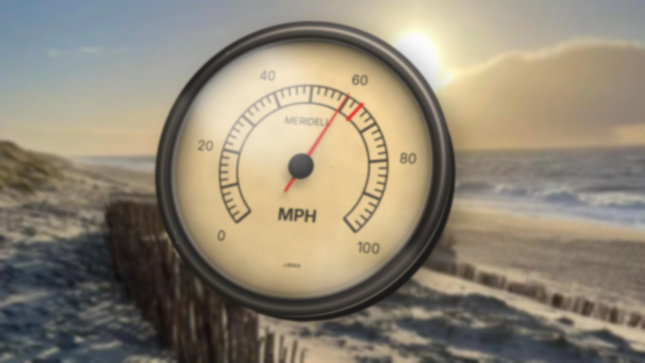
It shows value=60 unit=mph
